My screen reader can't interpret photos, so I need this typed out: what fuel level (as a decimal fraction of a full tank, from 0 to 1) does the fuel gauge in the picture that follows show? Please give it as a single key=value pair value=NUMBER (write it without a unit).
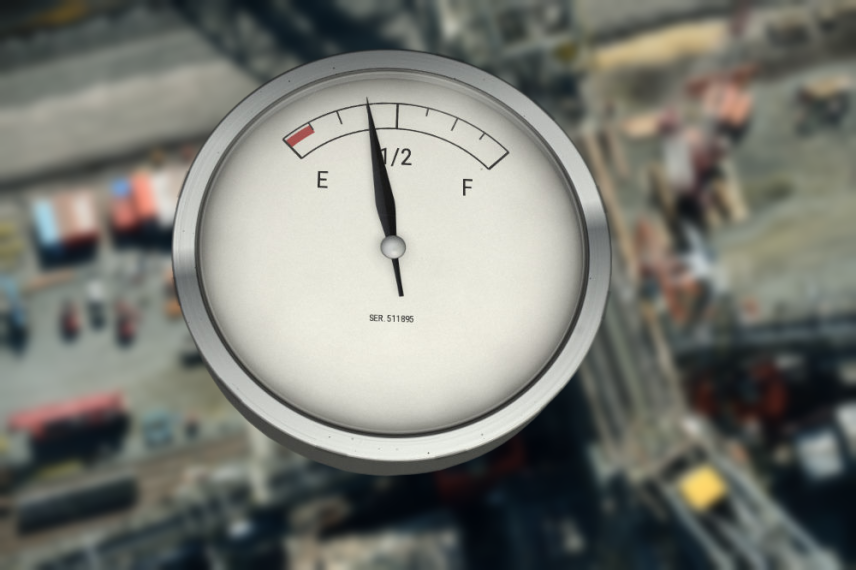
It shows value=0.375
